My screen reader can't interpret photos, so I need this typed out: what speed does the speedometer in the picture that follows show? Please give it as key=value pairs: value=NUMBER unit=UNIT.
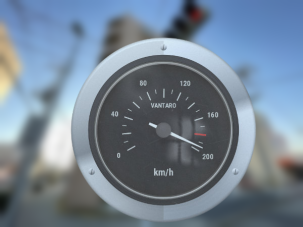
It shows value=195 unit=km/h
